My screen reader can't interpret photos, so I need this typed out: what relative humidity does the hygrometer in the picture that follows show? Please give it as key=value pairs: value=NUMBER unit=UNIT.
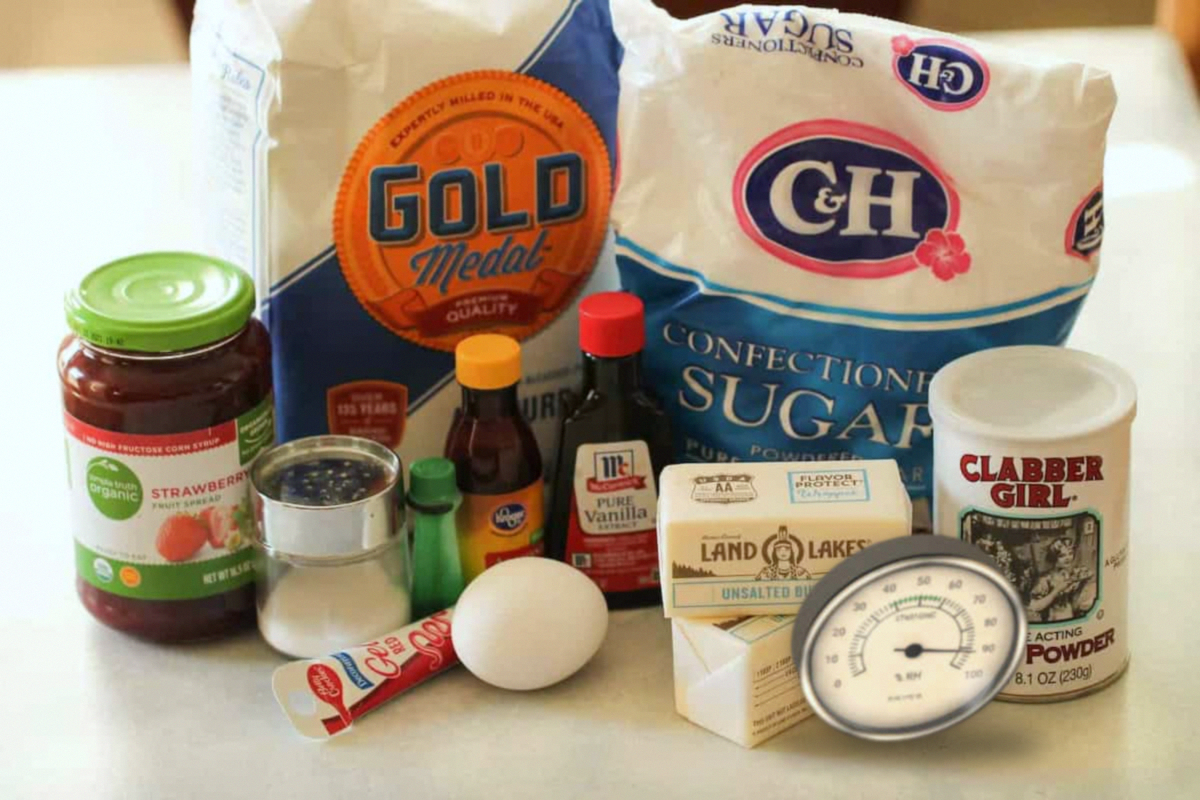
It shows value=90 unit=%
